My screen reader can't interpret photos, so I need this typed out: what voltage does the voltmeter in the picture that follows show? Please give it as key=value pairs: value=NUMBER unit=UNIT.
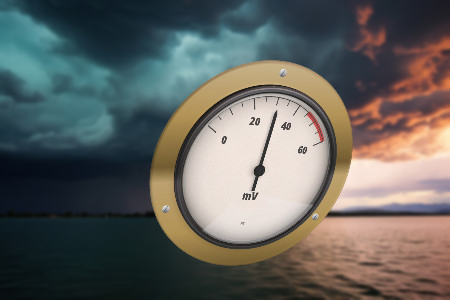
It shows value=30 unit=mV
